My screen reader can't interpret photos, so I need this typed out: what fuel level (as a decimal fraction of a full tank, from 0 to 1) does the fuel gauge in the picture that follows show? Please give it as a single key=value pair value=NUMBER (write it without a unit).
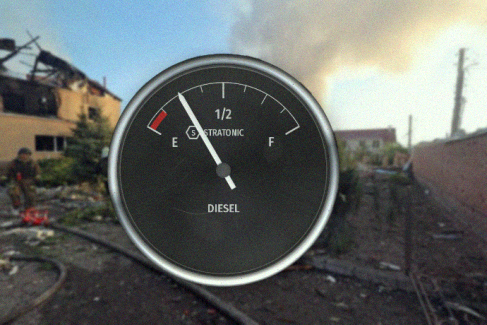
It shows value=0.25
